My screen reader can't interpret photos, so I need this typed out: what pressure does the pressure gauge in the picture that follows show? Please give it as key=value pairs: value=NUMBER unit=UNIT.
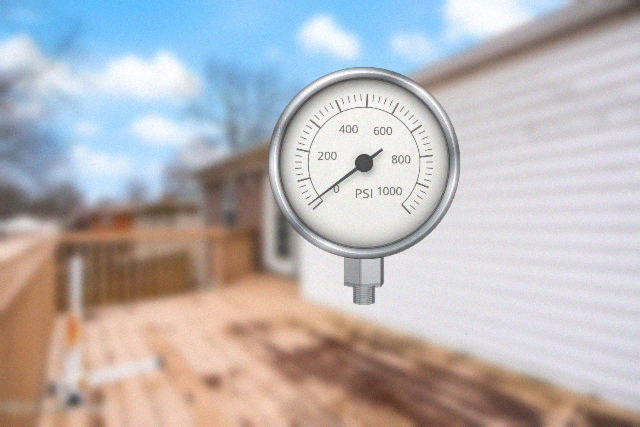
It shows value=20 unit=psi
